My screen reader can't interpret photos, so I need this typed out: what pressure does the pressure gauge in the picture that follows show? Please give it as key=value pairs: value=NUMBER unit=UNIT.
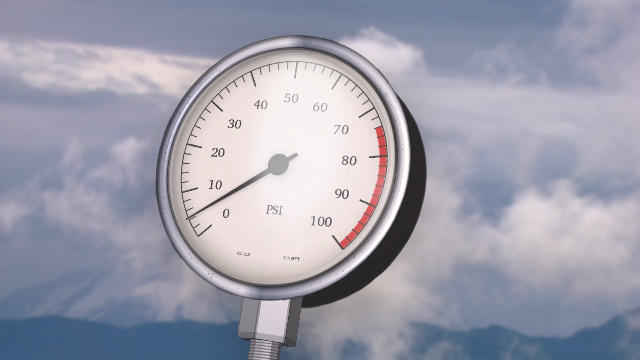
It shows value=4 unit=psi
